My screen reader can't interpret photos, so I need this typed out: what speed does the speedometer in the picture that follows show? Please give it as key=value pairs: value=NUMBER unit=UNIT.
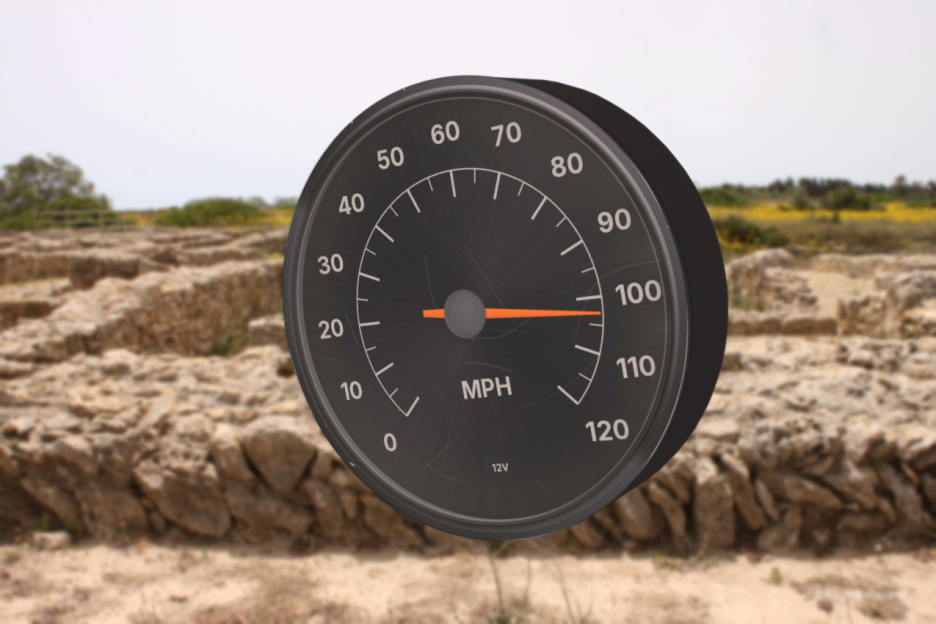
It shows value=102.5 unit=mph
